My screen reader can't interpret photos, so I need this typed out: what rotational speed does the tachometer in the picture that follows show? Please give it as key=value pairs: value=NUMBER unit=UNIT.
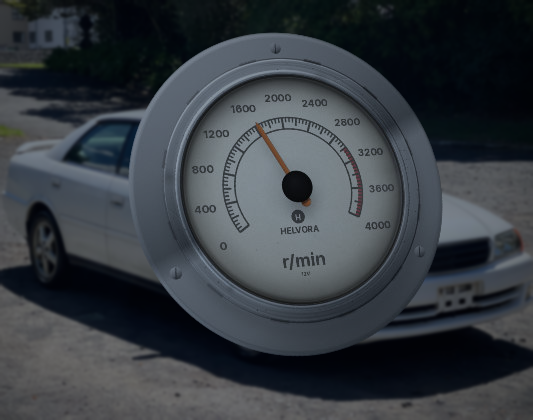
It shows value=1600 unit=rpm
